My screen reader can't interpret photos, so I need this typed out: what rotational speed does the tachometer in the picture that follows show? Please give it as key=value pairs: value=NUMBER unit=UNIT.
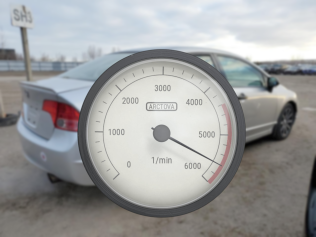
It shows value=5600 unit=rpm
